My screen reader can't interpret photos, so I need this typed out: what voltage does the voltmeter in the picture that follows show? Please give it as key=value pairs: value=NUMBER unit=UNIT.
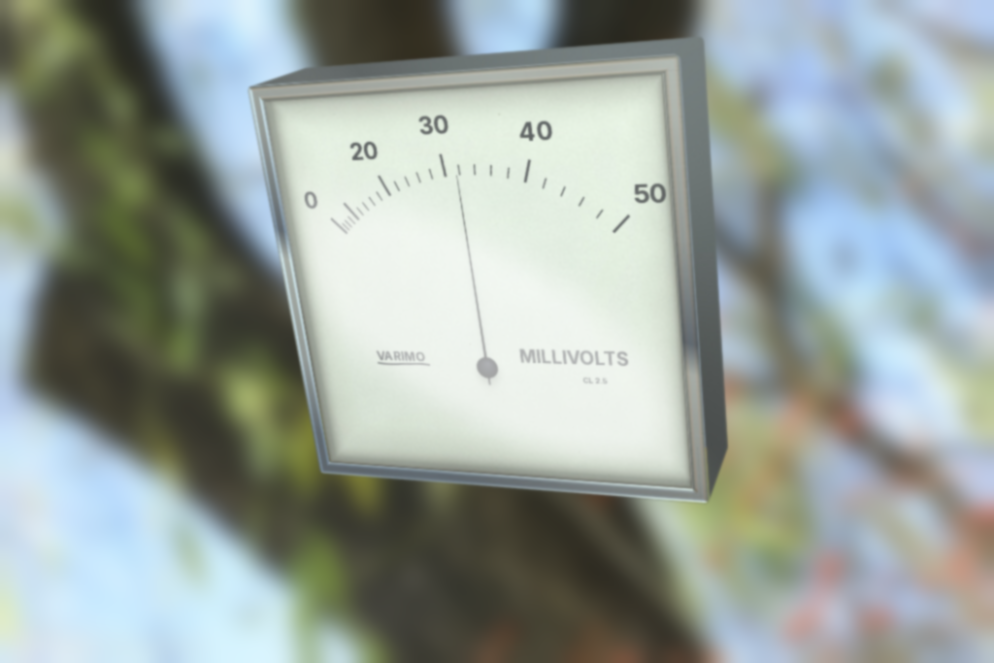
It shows value=32 unit=mV
